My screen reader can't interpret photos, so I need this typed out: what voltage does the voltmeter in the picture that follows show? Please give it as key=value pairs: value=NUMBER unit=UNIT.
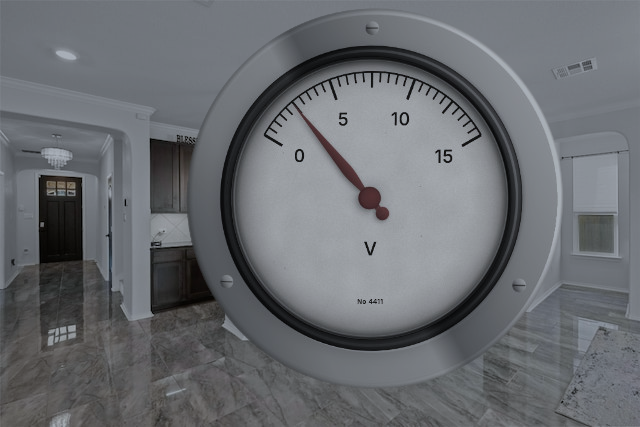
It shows value=2.5 unit=V
